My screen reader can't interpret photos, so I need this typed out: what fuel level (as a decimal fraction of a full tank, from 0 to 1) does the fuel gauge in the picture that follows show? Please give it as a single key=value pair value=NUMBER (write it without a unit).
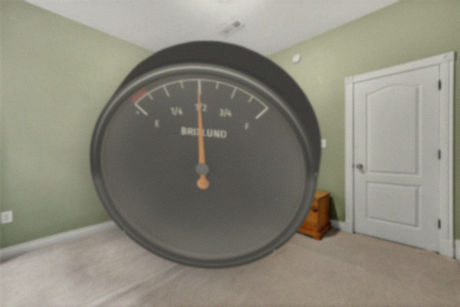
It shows value=0.5
